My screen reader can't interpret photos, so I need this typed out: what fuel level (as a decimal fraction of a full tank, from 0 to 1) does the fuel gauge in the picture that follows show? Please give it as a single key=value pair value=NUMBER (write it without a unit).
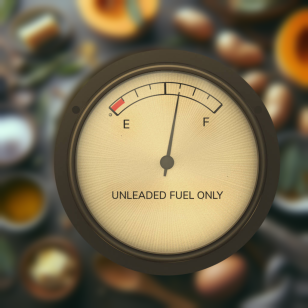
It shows value=0.625
